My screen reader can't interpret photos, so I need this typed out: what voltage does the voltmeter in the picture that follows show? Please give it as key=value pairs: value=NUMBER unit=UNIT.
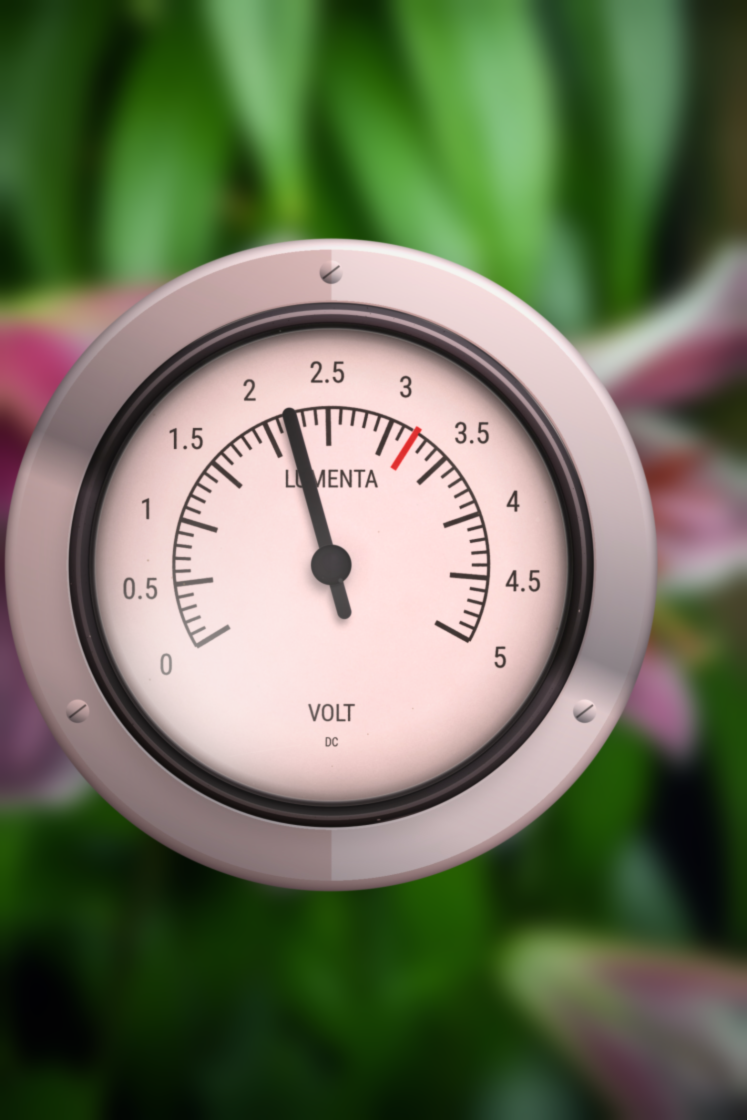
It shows value=2.2 unit=V
